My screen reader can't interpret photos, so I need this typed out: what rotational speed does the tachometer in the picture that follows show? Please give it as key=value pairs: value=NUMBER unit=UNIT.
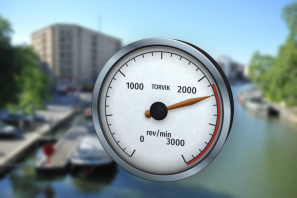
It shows value=2200 unit=rpm
